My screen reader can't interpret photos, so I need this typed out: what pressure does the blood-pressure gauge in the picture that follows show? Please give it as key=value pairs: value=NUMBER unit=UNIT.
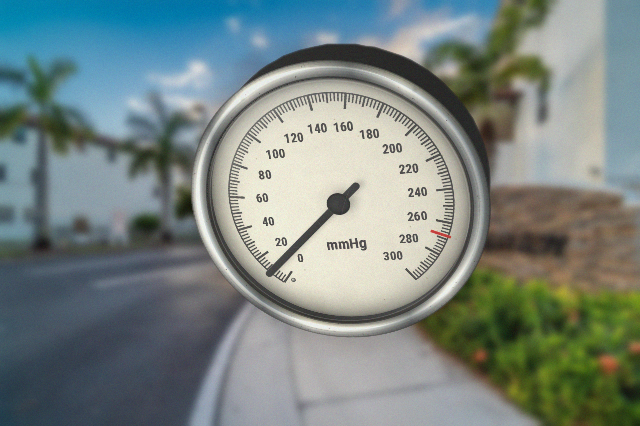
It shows value=10 unit=mmHg
